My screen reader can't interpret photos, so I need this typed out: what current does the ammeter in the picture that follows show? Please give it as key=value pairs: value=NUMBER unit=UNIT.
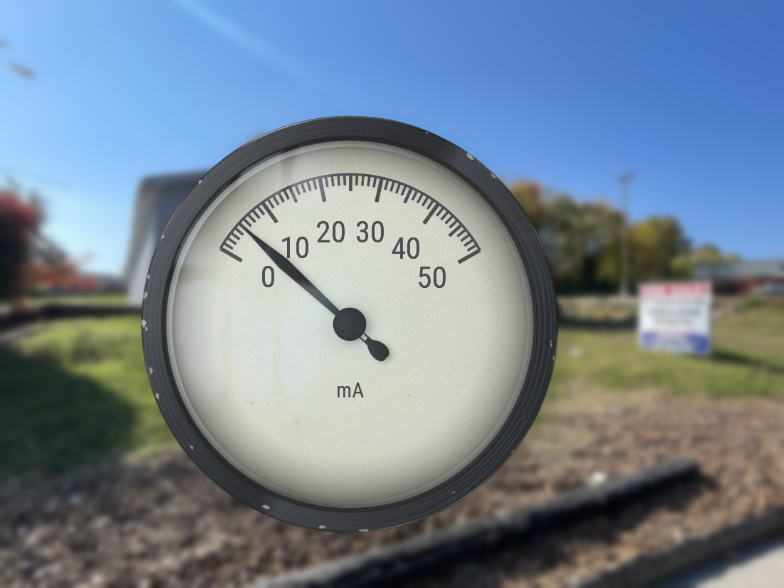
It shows value=5 unit=mA
